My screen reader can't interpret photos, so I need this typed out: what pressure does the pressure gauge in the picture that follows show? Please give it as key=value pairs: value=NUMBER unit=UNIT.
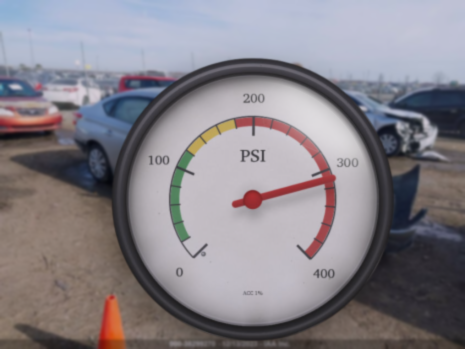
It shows value=310 unit=psi
